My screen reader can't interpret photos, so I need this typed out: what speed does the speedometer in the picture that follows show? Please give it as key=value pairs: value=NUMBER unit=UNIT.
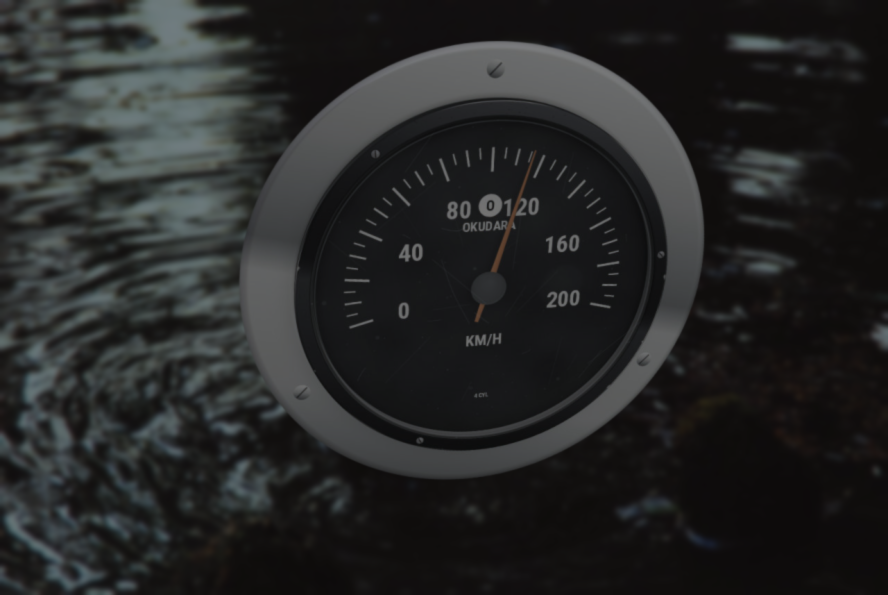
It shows value=115 unit=km/h
